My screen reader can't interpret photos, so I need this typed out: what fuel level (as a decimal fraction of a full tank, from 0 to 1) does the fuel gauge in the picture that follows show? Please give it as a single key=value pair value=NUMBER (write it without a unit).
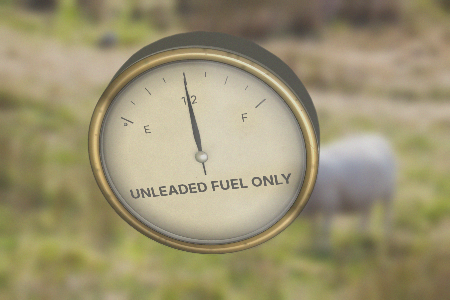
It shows value=0.5
